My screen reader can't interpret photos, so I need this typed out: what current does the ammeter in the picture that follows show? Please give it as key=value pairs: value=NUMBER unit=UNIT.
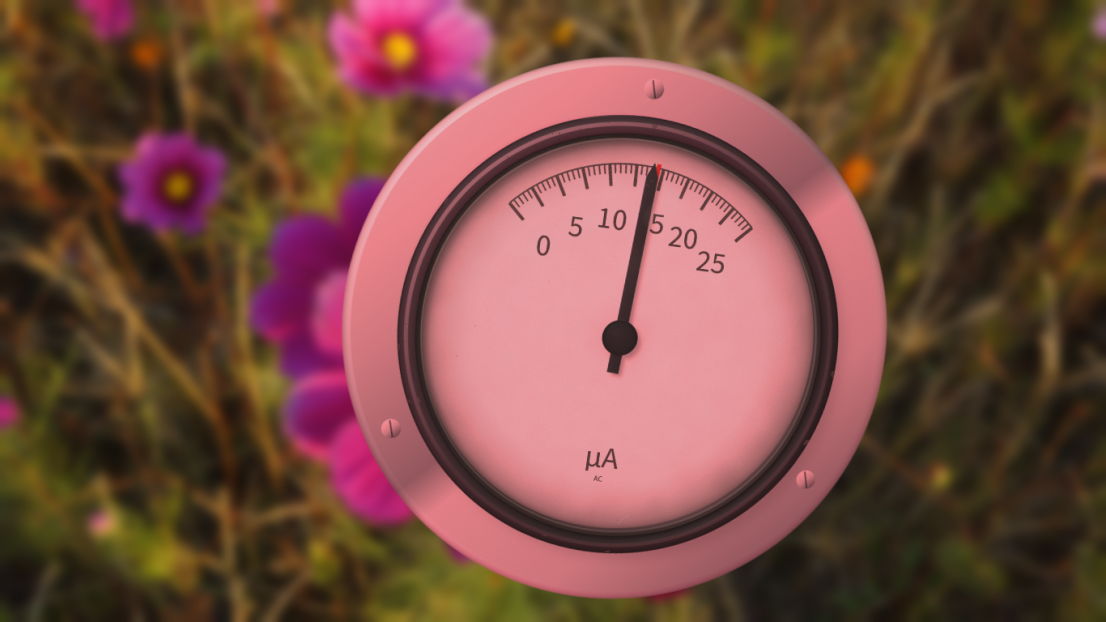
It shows value=14 unit=µA
